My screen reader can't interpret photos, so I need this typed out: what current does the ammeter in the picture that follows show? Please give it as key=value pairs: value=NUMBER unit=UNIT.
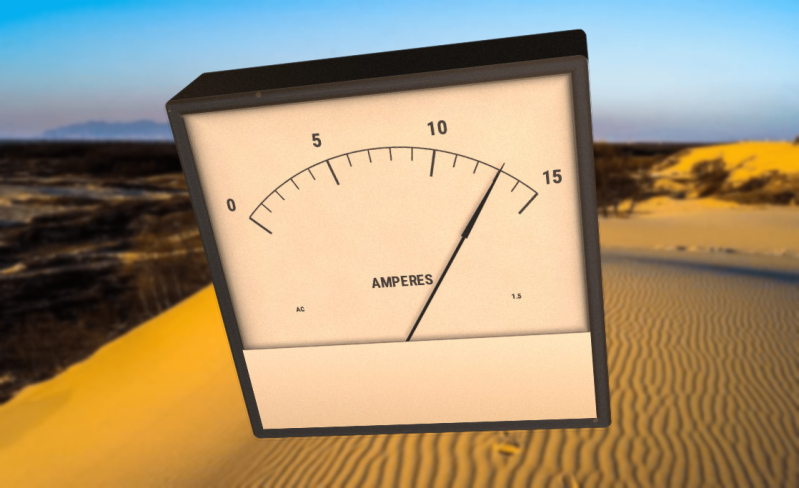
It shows value=13 unit=A
